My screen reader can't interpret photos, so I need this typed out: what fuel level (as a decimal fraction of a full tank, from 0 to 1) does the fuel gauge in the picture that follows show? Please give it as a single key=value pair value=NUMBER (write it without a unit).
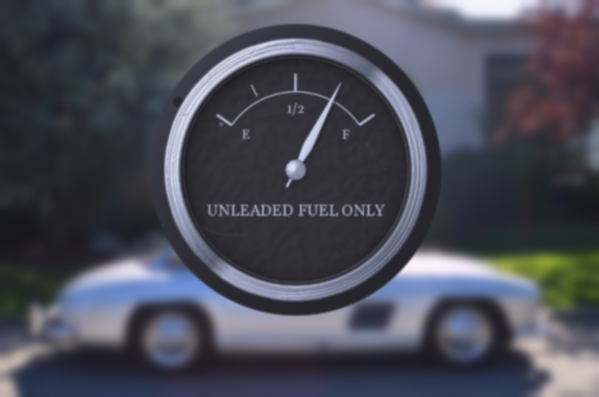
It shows value=0.75
